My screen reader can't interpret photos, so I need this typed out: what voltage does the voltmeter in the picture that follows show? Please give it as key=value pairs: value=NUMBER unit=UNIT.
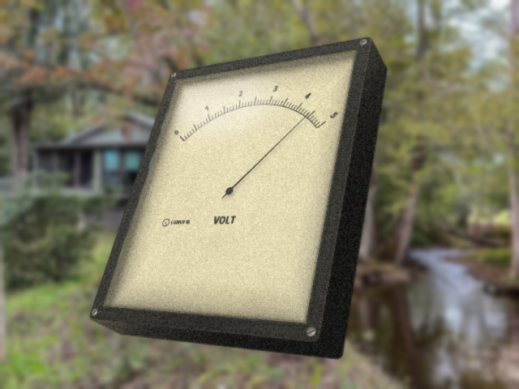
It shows value=4.5 unit=V
